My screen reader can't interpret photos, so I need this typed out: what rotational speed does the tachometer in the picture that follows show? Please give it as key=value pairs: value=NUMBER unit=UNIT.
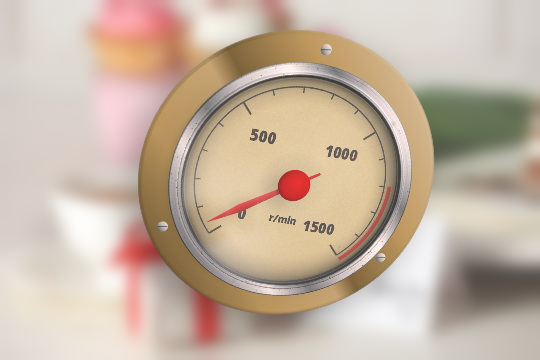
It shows value=50 unit=rpm
